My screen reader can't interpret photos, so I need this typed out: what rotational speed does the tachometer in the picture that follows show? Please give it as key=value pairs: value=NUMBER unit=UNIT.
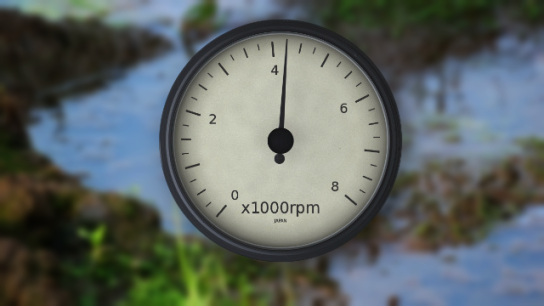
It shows value=4250 unit=rpm
